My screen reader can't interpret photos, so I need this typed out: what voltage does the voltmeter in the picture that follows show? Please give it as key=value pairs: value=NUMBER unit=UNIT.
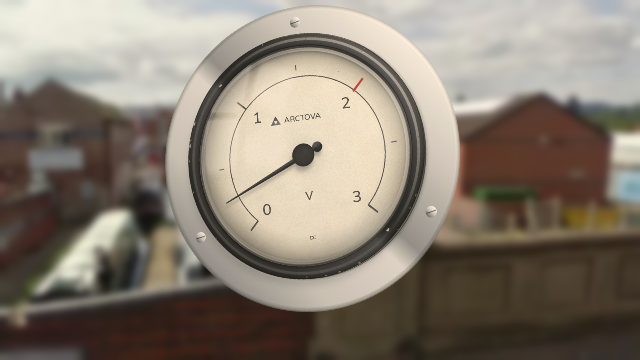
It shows value=0.25 unit=V
